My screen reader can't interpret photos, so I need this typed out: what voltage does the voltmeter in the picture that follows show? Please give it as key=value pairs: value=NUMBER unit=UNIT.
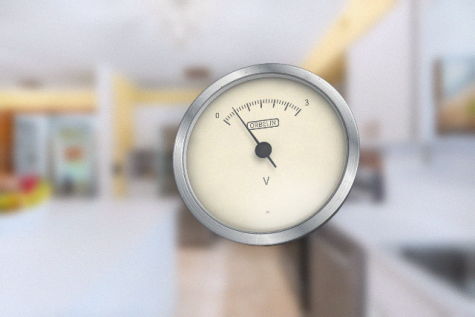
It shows value=0.5 unit=V
